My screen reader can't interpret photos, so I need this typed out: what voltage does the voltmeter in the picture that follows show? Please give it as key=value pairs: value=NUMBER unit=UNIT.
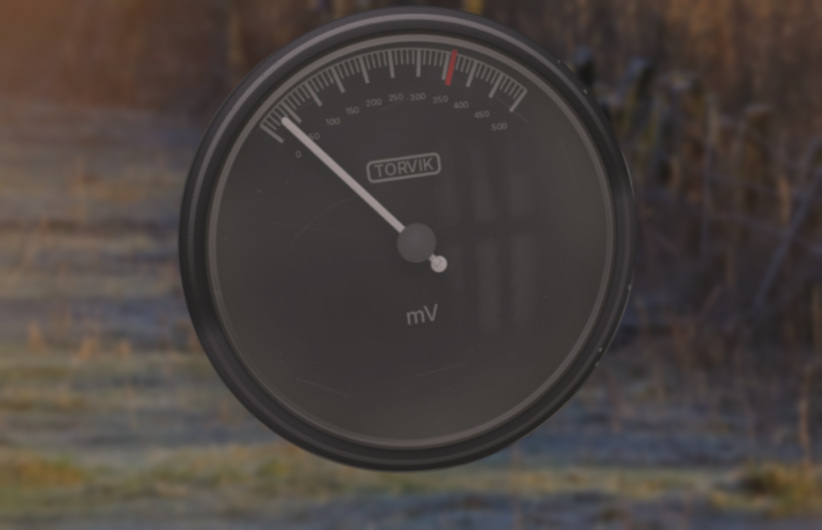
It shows value=30 unit=mV
